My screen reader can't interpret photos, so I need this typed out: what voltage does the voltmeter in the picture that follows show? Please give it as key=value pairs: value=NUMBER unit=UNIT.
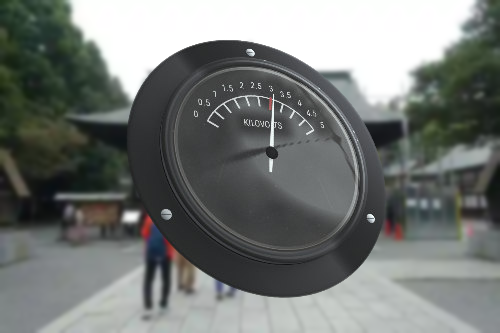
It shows value=3 unit=kV
